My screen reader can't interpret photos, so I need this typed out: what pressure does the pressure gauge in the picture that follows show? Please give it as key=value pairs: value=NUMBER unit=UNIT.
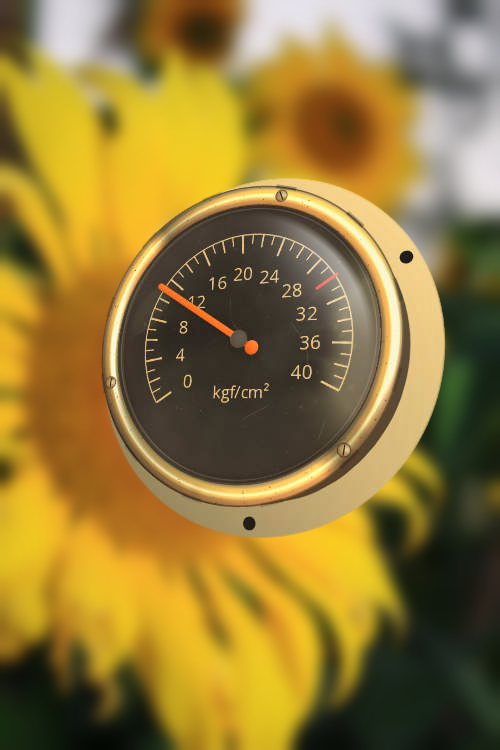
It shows value=11 unit=kg/cm²
